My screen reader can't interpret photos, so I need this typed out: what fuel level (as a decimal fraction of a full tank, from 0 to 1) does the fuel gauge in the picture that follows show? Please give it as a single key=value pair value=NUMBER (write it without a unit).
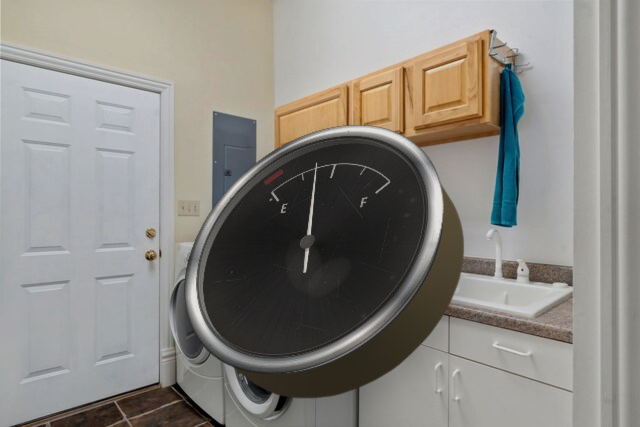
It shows value=0.375
